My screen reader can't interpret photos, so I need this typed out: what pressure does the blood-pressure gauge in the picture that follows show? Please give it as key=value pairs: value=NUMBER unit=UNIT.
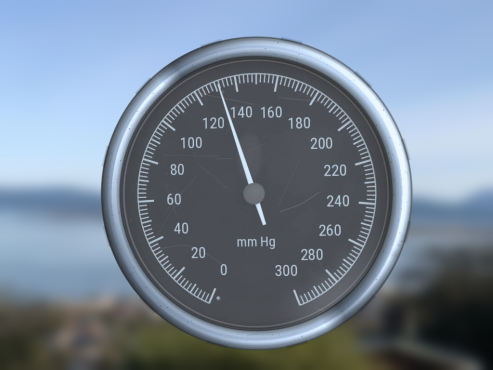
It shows value=132 unit=mmHg
